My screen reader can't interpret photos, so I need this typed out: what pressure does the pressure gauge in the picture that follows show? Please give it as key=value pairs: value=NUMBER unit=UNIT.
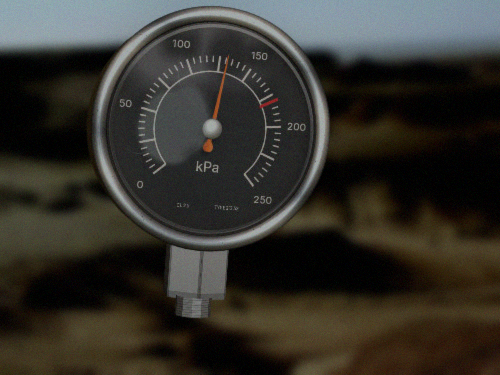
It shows value=130 unit=kPa
